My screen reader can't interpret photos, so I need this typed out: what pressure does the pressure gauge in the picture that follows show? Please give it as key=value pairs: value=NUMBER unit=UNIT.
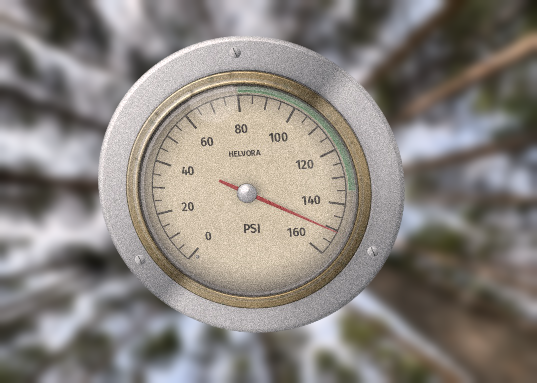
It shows value=150 unit=psi
